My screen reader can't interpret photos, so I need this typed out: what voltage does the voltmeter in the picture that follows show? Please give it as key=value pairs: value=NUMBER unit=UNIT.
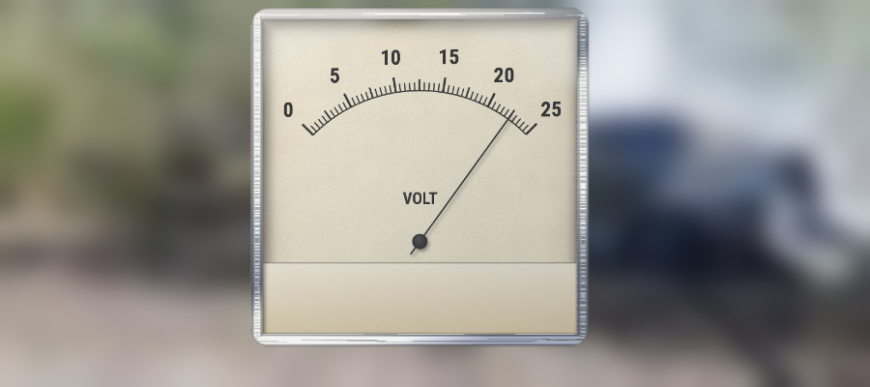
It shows value=22.5 unit=V
